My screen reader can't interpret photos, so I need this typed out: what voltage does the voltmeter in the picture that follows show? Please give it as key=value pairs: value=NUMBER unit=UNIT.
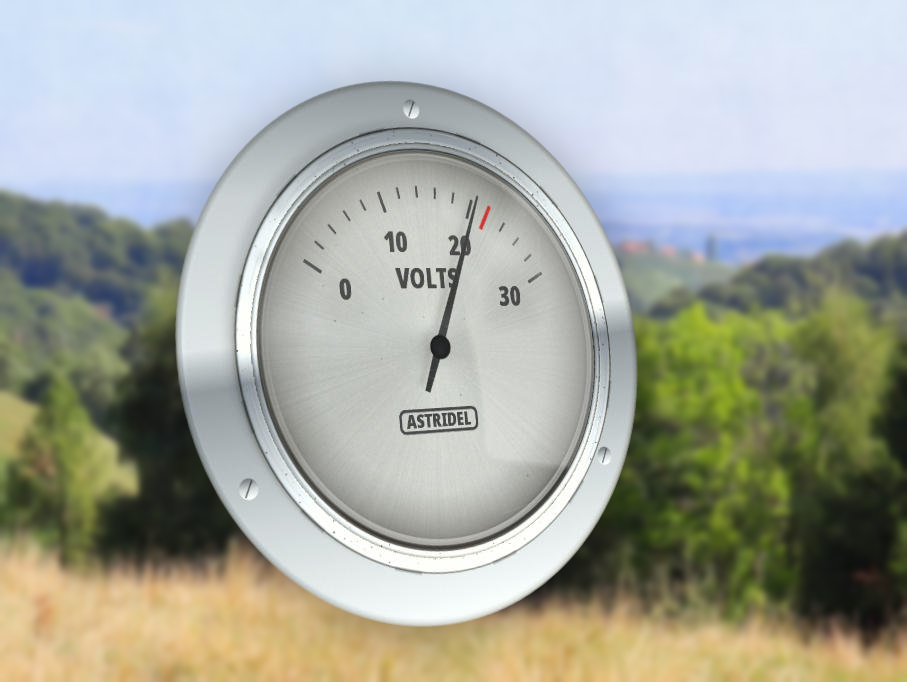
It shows value=20 unit=V
